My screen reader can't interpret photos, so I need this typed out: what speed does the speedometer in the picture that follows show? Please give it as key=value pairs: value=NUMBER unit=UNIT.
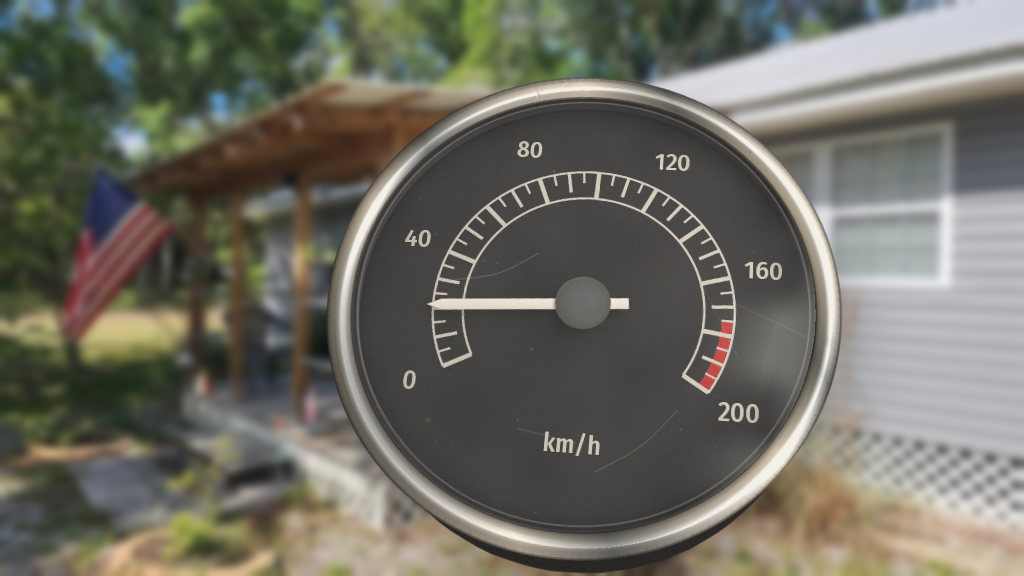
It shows value=20 unit=km/h
